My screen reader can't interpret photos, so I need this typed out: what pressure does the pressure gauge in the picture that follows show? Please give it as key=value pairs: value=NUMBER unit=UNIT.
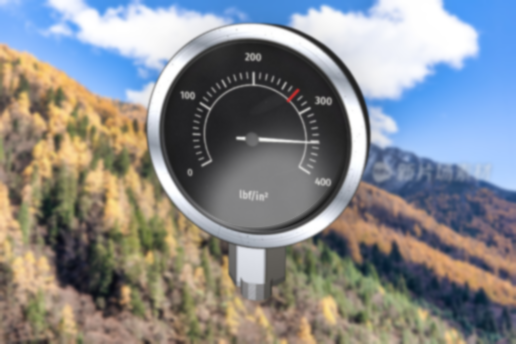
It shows value=350 unit=psi
